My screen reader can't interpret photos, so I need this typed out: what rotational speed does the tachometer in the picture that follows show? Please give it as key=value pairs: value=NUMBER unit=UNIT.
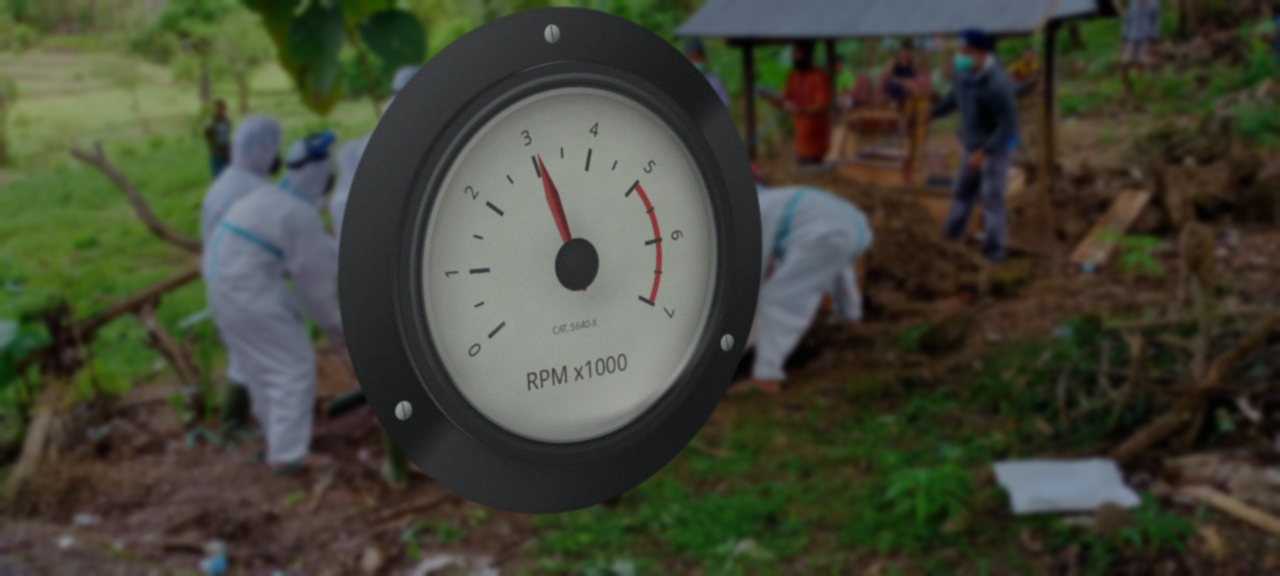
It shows value=3000 unit=rpm
